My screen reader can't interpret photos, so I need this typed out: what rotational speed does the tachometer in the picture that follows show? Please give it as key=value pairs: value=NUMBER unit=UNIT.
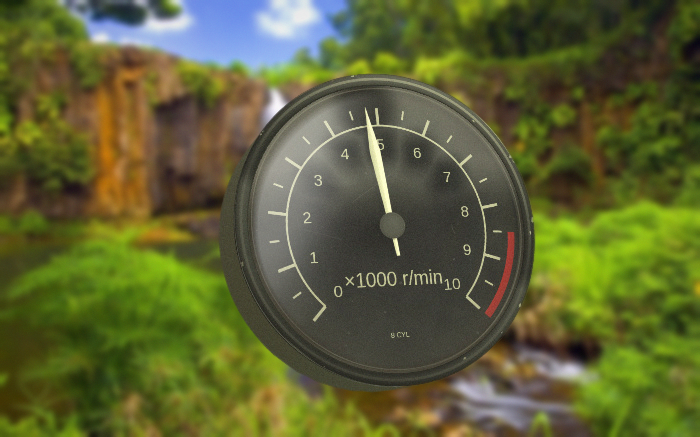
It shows value=4750 unit=rpm
